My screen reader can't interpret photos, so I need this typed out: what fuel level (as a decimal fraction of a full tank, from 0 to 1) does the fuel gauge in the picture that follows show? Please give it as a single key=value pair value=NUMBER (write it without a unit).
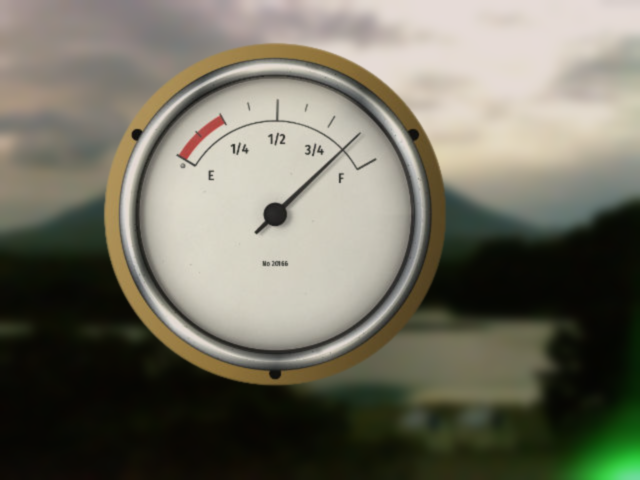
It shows value=0.875
